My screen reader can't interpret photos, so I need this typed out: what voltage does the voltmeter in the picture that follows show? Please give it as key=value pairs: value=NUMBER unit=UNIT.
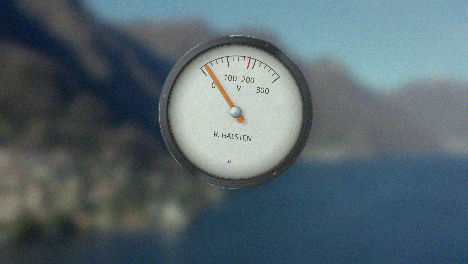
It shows value=20 unit=V
